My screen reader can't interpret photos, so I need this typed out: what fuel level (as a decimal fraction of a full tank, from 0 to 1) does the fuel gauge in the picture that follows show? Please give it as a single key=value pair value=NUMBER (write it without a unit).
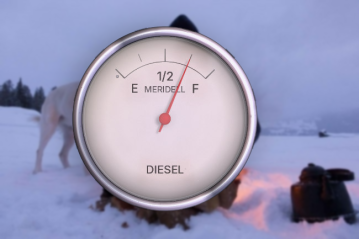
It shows value=0.75
